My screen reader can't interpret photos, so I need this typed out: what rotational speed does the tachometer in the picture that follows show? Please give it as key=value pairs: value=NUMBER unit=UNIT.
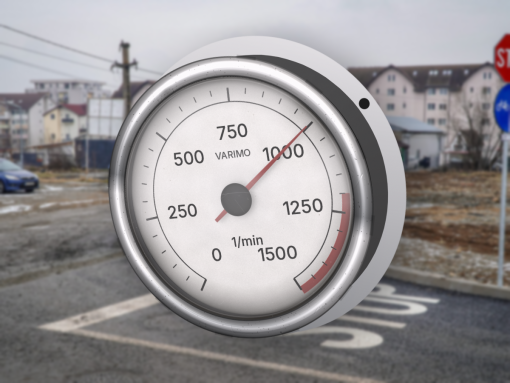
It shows value=1000 unit=rpm
